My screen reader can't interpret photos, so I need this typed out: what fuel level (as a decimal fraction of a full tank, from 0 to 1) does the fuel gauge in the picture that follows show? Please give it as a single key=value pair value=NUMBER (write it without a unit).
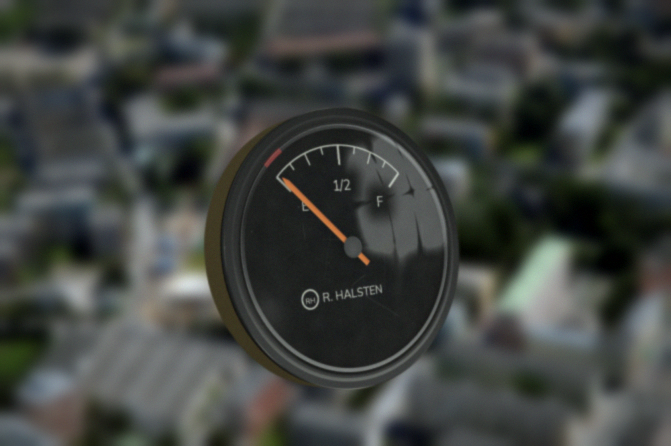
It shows value=0
